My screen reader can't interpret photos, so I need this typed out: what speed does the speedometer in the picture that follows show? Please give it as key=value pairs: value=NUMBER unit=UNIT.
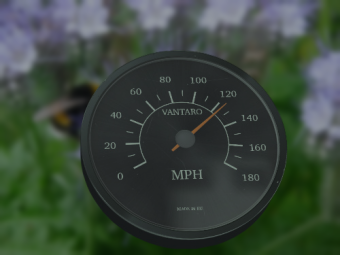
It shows value=125 unit=mph
